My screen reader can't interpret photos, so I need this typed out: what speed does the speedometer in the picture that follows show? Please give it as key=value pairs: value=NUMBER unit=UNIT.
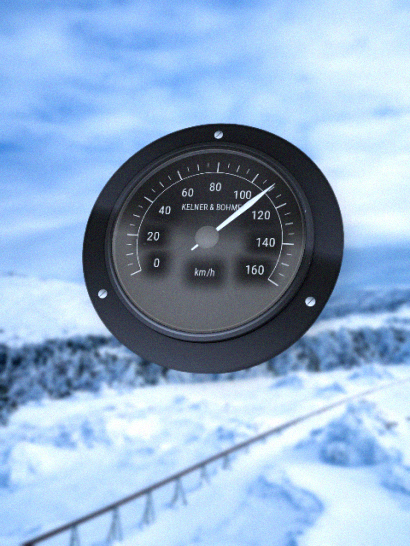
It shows value=110 unit=km/h
